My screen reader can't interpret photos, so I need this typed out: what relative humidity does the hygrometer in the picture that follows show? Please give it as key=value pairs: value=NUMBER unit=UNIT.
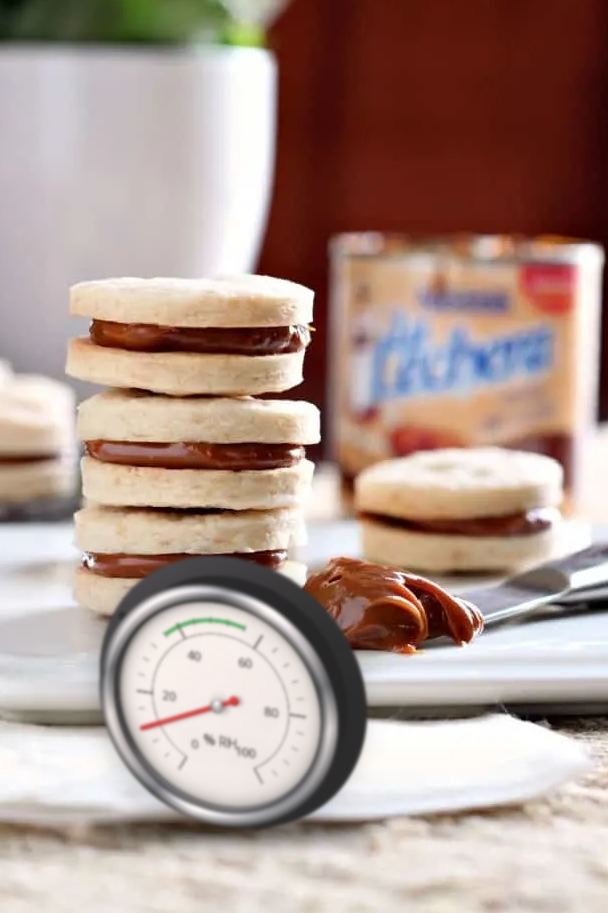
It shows value=12 unit=%
